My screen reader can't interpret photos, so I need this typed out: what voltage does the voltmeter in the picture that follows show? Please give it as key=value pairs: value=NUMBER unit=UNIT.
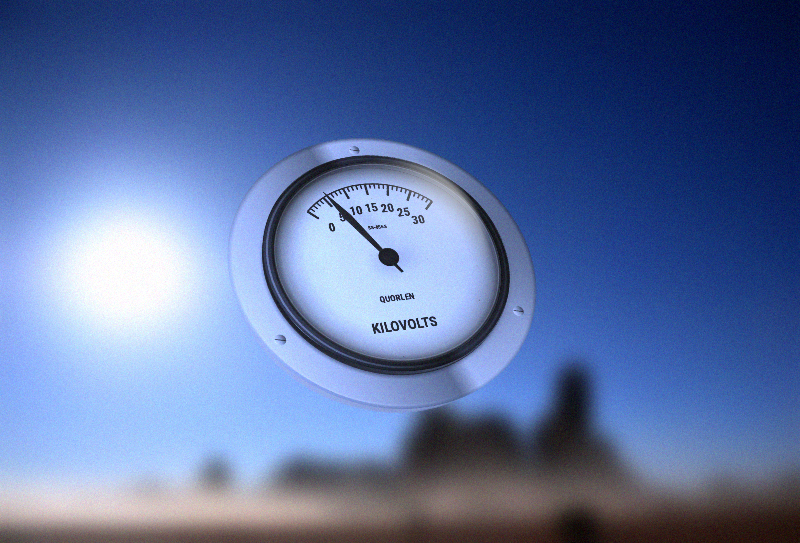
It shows value=5 unit=kV
